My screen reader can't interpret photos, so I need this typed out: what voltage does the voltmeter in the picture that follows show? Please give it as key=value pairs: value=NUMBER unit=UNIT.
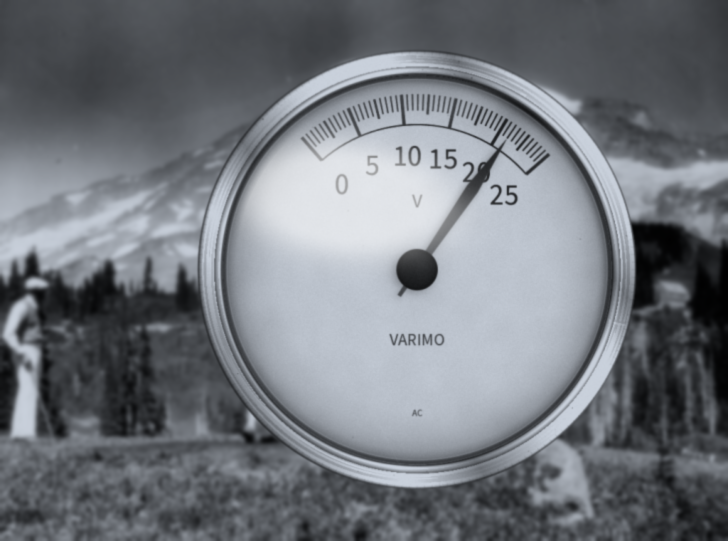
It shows value=21 unit=V
